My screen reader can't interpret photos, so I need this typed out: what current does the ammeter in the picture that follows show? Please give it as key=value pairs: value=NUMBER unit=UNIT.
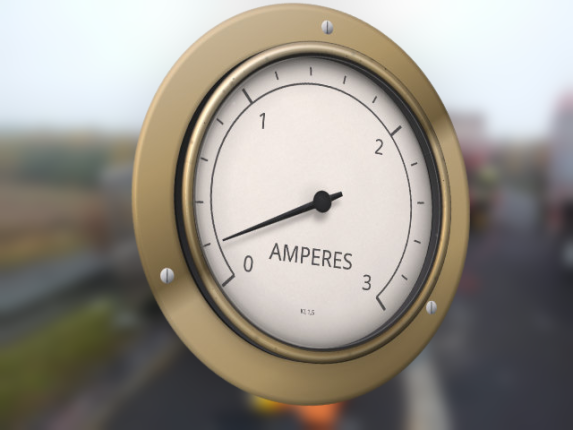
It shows value=0.2 unit=A
